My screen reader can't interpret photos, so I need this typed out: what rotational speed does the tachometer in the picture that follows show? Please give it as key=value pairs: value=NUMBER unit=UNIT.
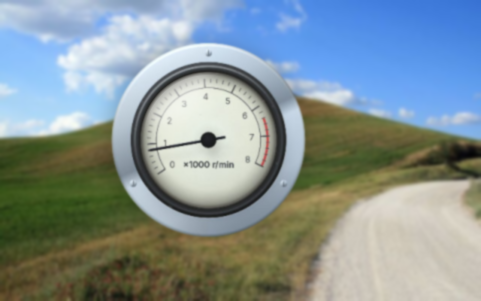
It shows value=800 unit=rpm
